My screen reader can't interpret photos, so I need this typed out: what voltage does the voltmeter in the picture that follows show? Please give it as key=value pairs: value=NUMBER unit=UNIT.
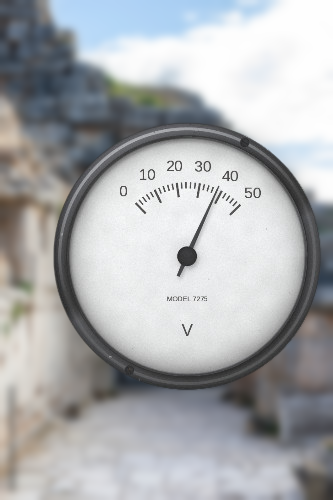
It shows value=38 unit=V
